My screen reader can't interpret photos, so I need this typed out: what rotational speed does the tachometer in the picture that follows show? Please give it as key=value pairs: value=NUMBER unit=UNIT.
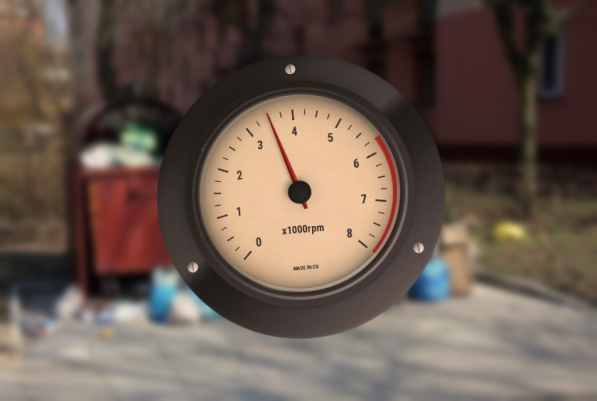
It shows value=3500 unit=rpm
